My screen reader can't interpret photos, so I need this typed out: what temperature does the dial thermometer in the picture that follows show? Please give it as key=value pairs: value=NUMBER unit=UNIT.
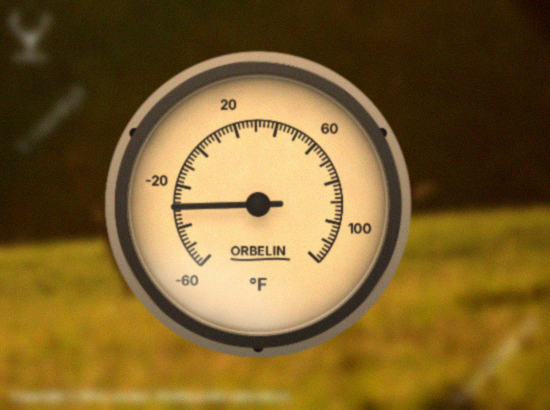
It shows value=-30 unit=°F
